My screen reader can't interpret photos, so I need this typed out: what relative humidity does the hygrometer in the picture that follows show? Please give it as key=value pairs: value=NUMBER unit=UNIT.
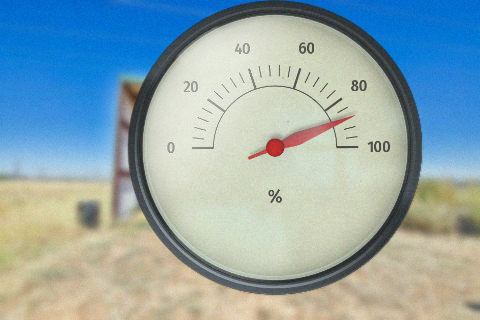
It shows value=88 unit=%
